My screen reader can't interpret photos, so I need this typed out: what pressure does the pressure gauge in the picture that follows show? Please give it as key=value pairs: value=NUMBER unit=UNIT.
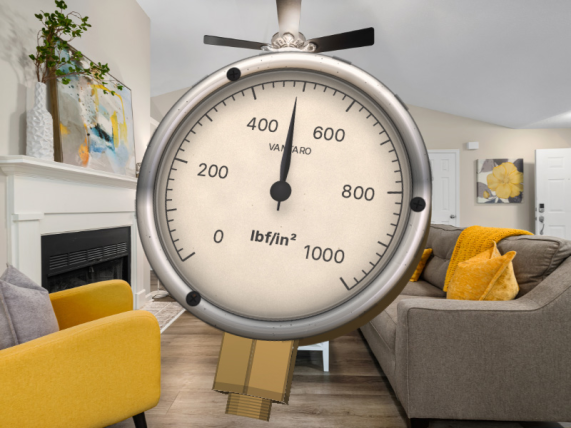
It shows value=490 unit=psi
